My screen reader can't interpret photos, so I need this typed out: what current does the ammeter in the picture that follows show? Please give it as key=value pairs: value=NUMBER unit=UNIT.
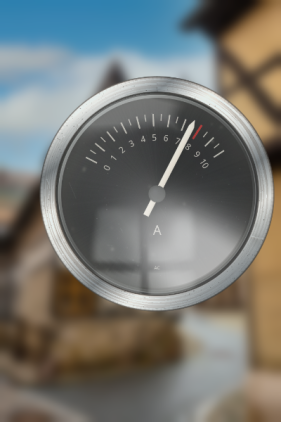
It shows value=7.5 unit=A
